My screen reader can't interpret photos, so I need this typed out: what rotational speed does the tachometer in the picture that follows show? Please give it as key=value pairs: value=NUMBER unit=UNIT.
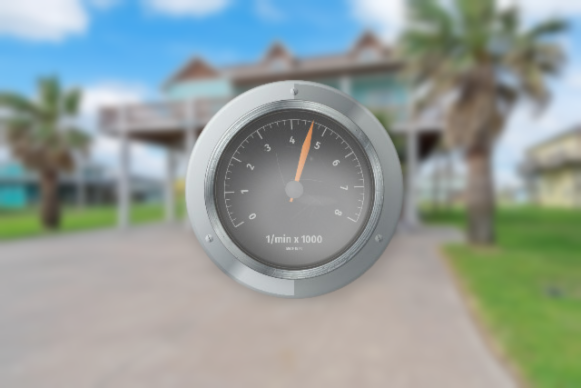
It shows value=4600 unit=rpm
